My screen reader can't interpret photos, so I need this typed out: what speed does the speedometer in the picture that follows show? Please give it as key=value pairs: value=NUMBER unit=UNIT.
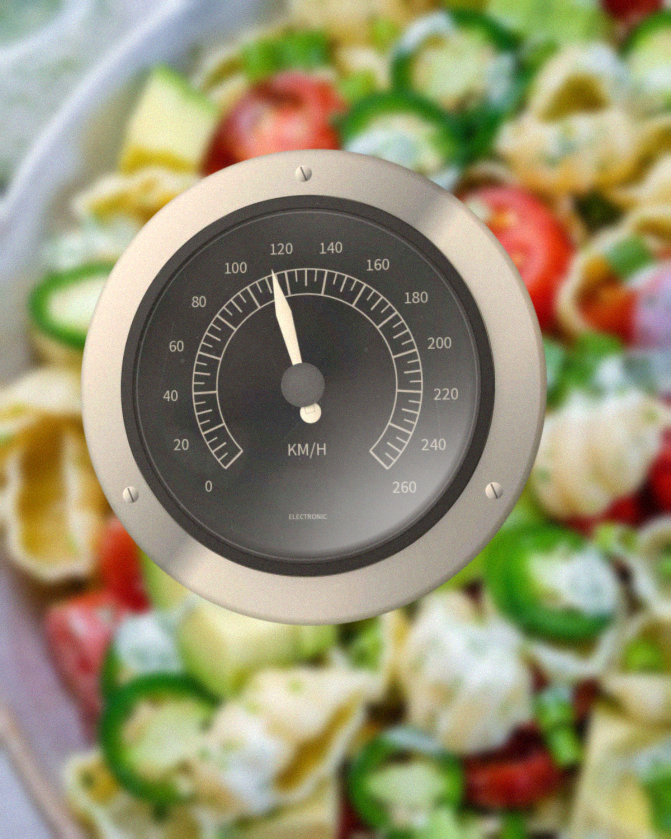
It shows value=115 unit=km/h
